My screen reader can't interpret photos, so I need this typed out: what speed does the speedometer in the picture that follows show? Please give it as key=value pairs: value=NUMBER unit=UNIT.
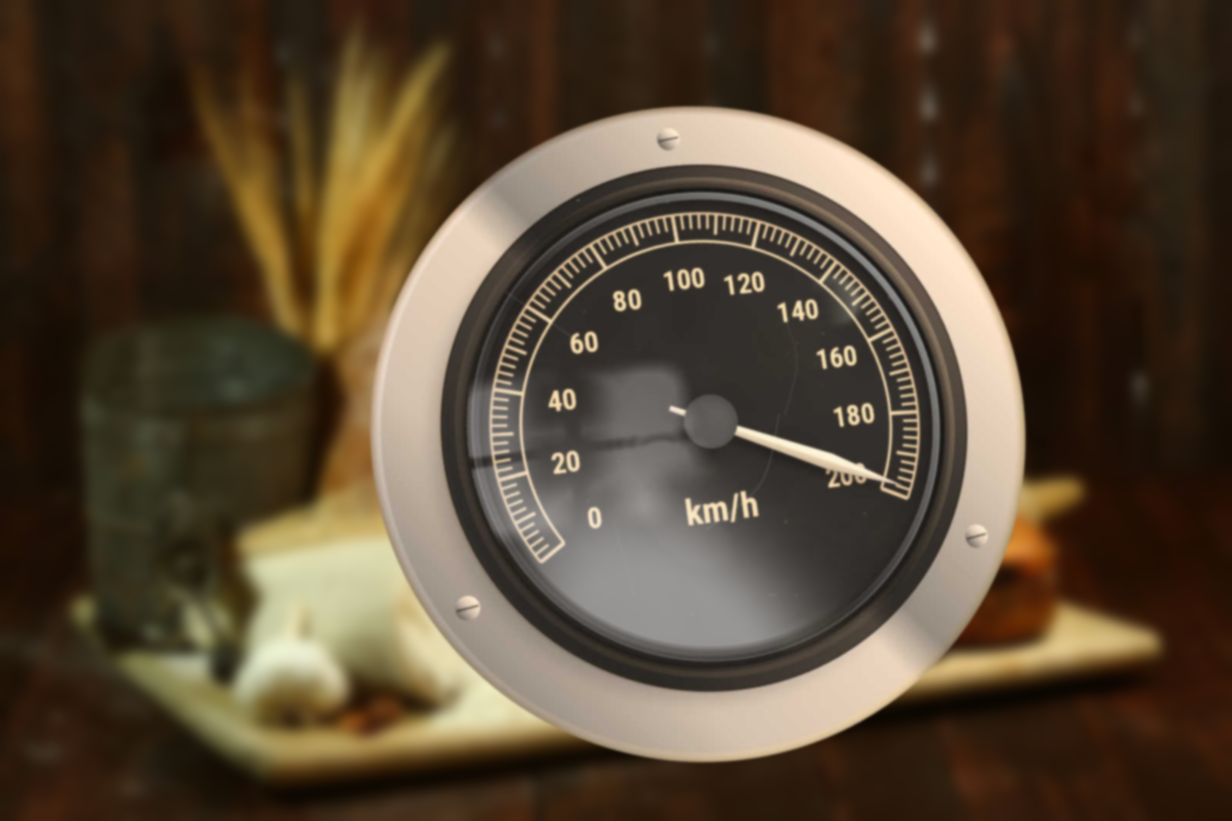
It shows value=198 unit=km/h
